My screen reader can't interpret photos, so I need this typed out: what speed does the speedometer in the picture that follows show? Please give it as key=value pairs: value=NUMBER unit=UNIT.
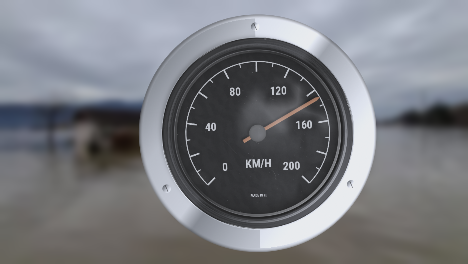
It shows value=145 unit=km/h
